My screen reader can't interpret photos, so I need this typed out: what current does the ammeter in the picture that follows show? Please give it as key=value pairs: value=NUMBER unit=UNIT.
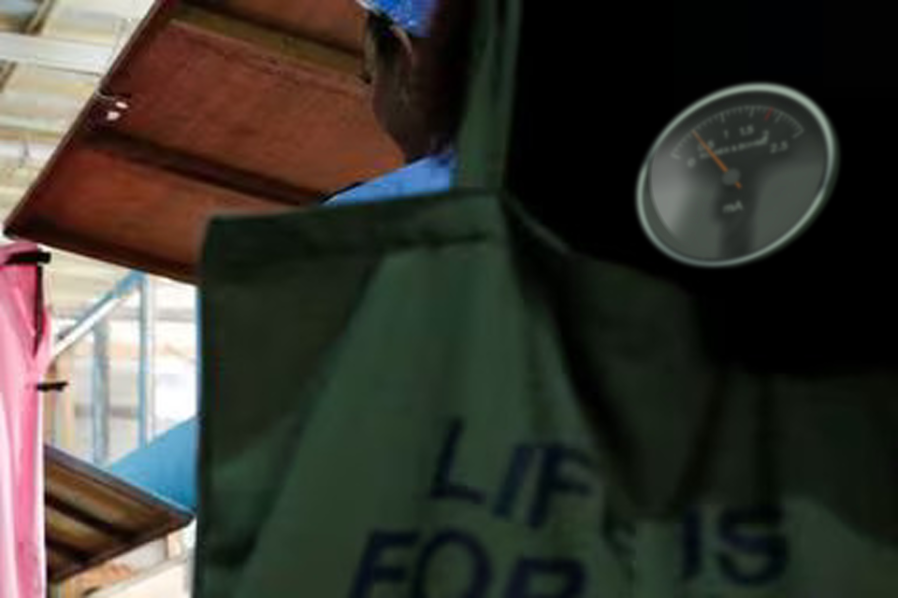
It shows value=0.5 unit=mA
